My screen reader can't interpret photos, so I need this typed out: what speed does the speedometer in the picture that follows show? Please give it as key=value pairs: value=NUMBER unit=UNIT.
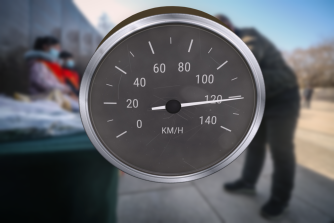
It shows value=120 unit=km/h
